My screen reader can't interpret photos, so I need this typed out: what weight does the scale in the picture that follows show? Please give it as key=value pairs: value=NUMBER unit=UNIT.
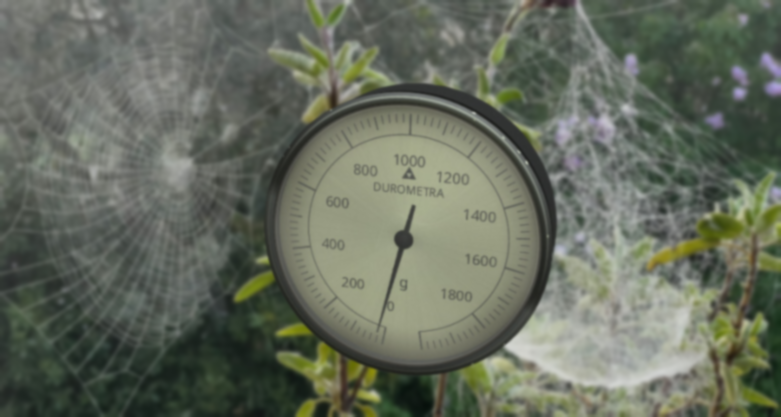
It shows value=20 unit=g
